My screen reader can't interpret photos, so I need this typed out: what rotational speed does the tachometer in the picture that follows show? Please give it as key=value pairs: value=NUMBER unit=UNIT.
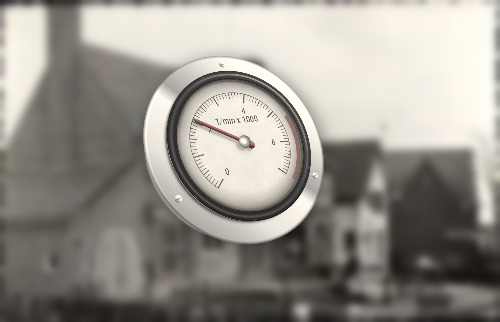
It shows value=2000 unit=rpm
